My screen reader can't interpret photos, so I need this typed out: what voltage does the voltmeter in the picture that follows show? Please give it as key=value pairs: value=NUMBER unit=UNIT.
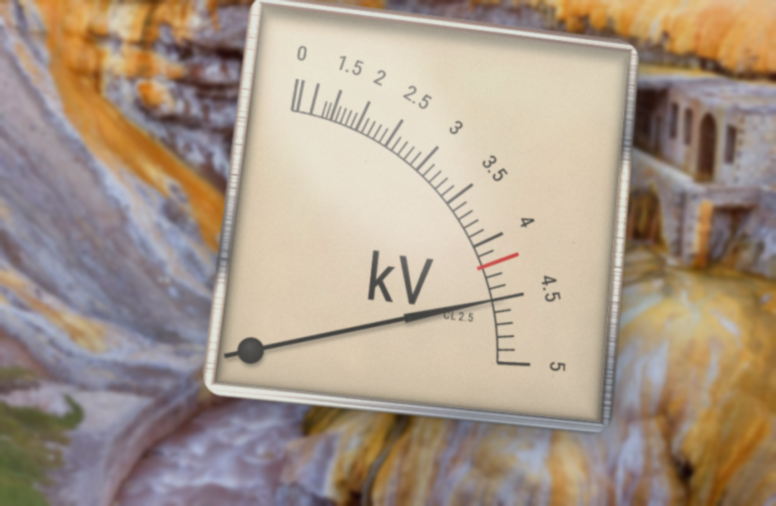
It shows value=4.5 unit=kV
